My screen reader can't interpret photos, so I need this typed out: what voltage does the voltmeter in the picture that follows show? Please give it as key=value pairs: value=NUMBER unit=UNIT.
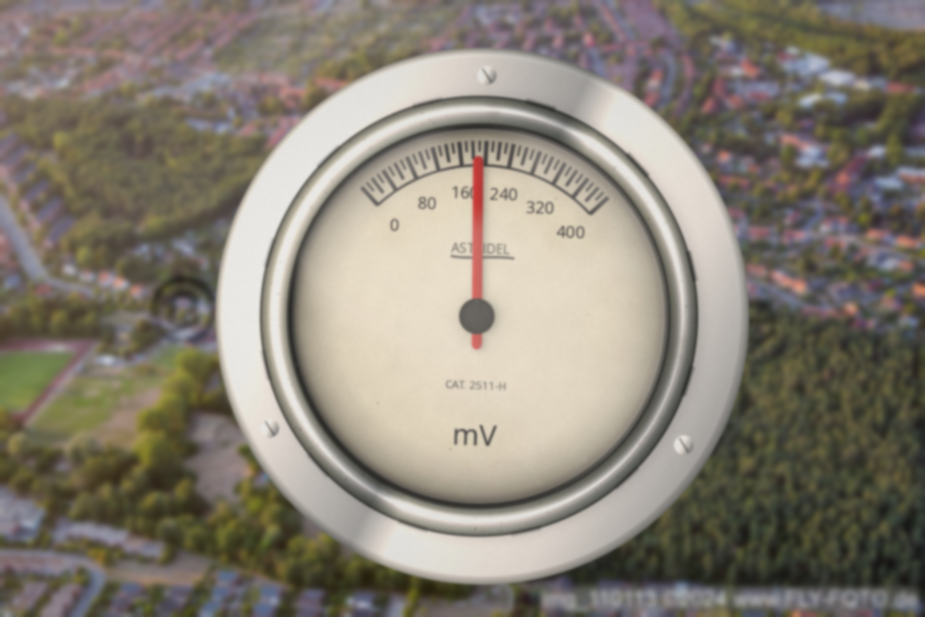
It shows value=190 unit=mV
